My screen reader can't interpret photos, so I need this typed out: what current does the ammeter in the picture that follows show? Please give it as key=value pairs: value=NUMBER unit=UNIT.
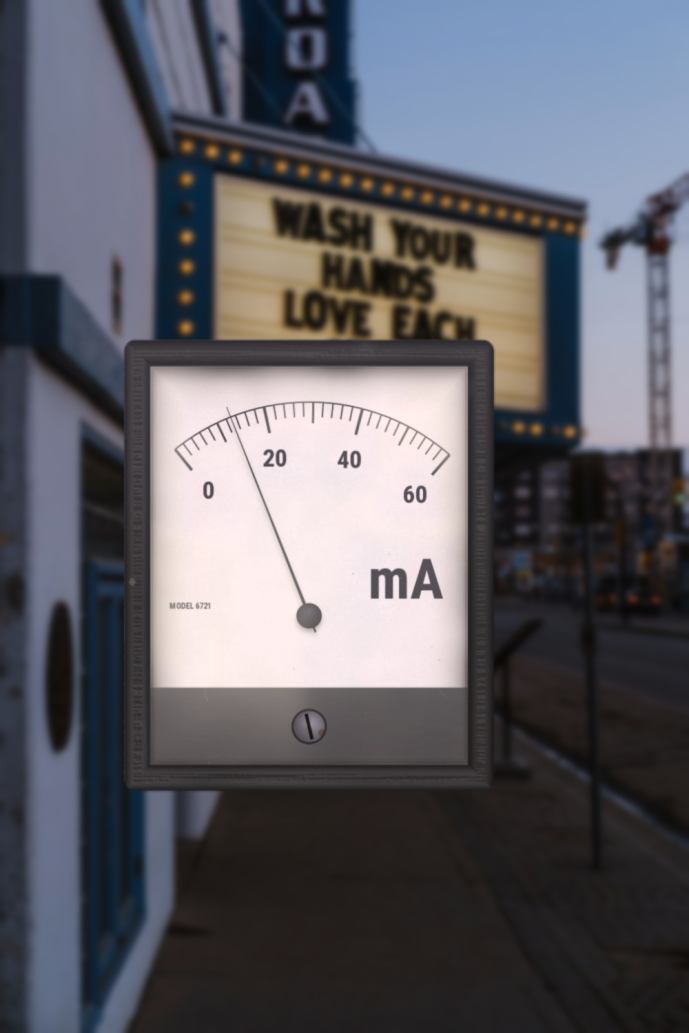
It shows value=13 unit=mA
